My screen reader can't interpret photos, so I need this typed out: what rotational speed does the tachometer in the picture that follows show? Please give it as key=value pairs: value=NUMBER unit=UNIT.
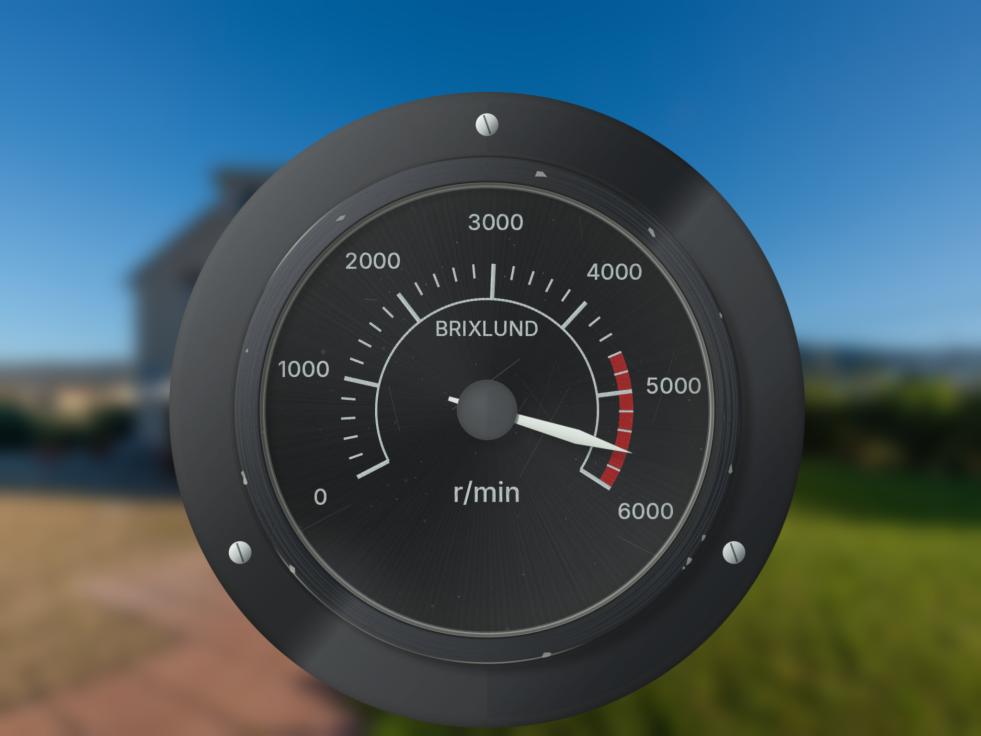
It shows value=5600 unit=rpm
